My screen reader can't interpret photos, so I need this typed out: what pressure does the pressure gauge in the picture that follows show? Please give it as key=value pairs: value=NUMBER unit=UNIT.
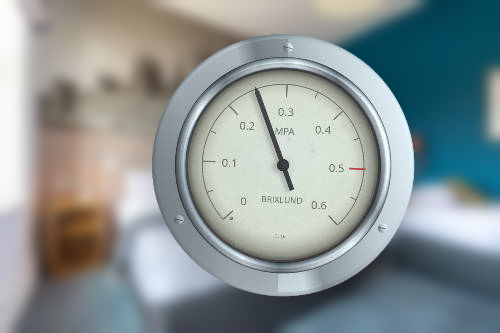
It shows value=0.25 unit=MPa
